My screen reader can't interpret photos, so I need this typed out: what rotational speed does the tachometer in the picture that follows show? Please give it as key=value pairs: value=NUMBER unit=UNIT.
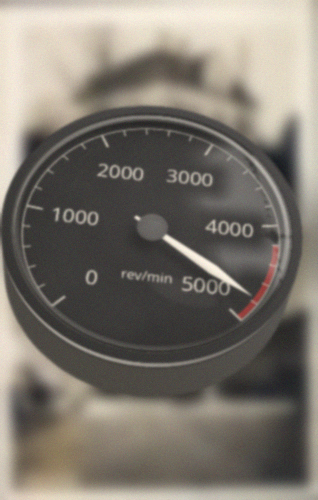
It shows value=4800 unit=rpm
